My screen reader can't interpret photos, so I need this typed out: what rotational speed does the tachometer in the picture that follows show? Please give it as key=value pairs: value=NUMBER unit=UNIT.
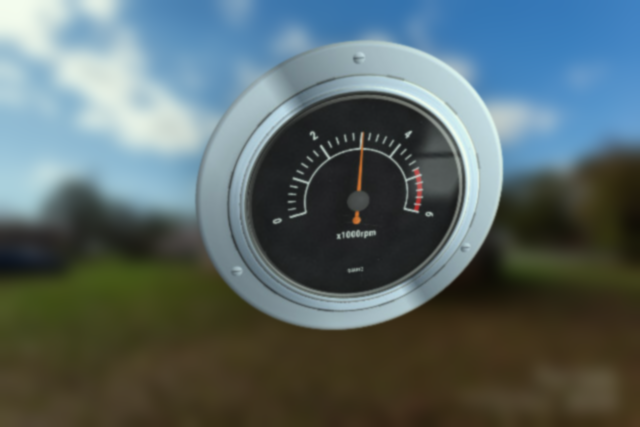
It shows value=3000 unit=rpm
